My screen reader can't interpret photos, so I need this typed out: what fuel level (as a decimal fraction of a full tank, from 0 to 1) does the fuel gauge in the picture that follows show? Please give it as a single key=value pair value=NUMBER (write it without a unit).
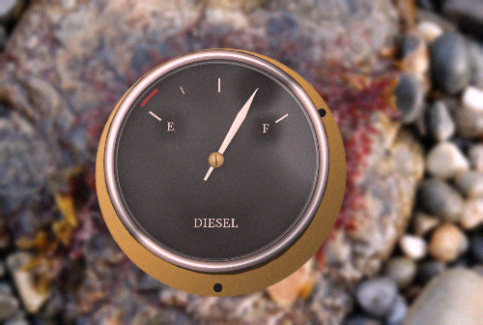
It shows value=0.75
